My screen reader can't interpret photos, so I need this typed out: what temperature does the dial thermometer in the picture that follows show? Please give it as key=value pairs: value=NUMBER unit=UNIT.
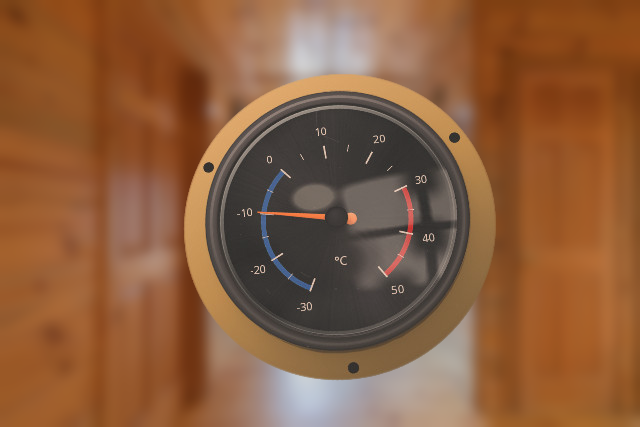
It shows value=-10 unit=°C
